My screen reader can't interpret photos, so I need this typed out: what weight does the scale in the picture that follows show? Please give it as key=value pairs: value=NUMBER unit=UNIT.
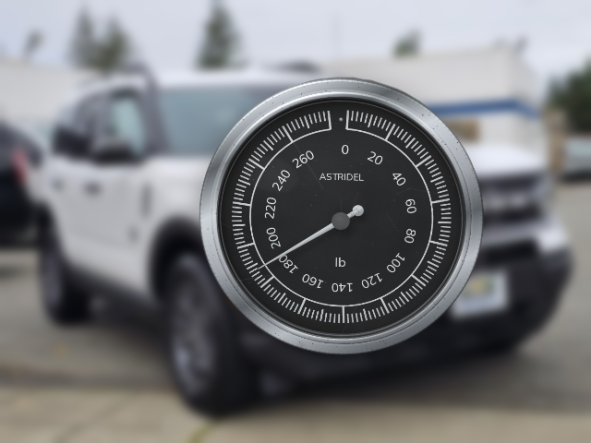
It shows value=188 unit=lb
